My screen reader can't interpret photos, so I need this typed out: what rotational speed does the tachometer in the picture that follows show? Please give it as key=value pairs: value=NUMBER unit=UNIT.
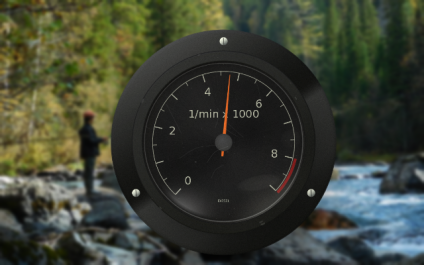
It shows value=4750 unit=rpm
